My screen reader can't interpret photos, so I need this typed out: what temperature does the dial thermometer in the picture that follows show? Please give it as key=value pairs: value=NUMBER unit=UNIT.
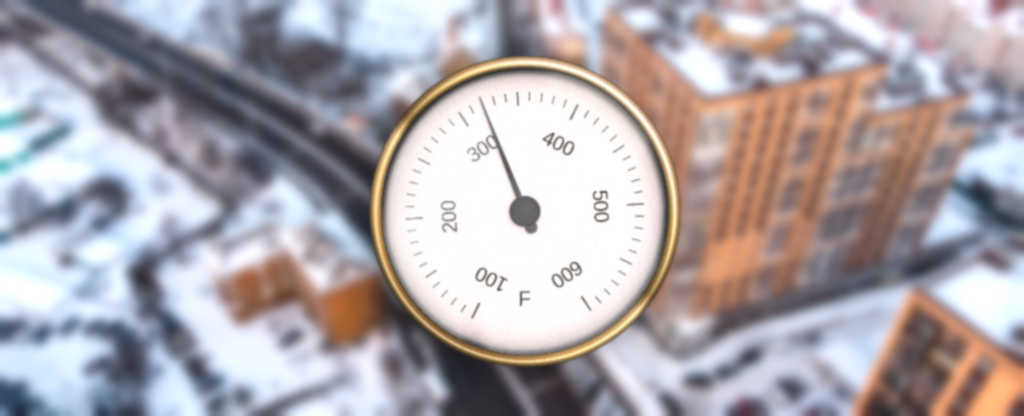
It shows value=320 unit=°F
